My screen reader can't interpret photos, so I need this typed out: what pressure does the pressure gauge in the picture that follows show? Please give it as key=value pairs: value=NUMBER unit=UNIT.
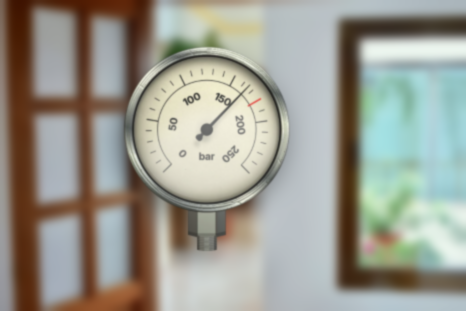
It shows value=165 unit=bar
